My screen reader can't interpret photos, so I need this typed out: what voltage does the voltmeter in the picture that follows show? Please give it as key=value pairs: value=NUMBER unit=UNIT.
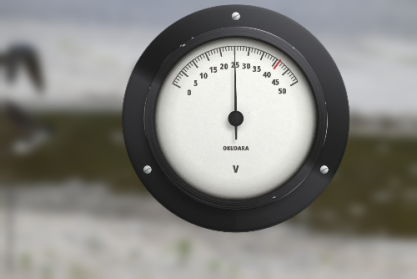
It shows value=25 unit=V
